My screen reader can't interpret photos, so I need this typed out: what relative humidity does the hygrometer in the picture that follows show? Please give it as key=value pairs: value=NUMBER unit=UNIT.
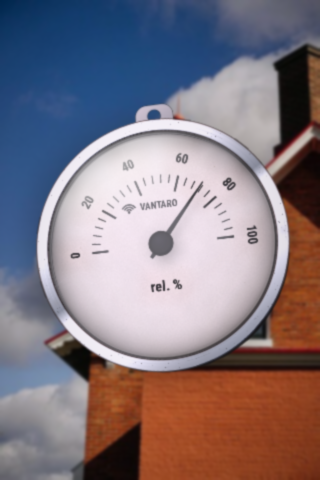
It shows value=72 unit=%
